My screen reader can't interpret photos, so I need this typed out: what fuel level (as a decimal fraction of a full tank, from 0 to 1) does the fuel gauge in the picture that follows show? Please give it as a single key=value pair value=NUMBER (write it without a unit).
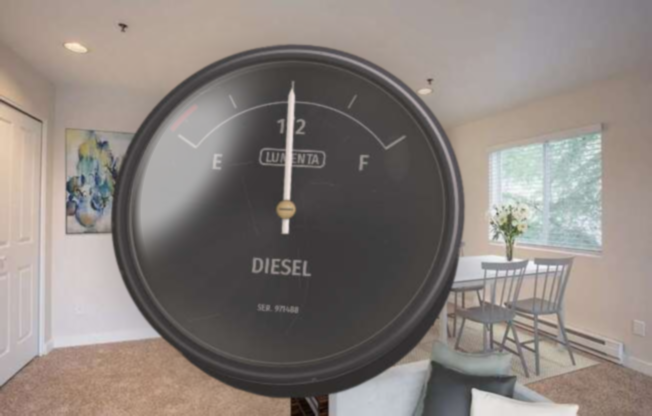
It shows value=0.5
